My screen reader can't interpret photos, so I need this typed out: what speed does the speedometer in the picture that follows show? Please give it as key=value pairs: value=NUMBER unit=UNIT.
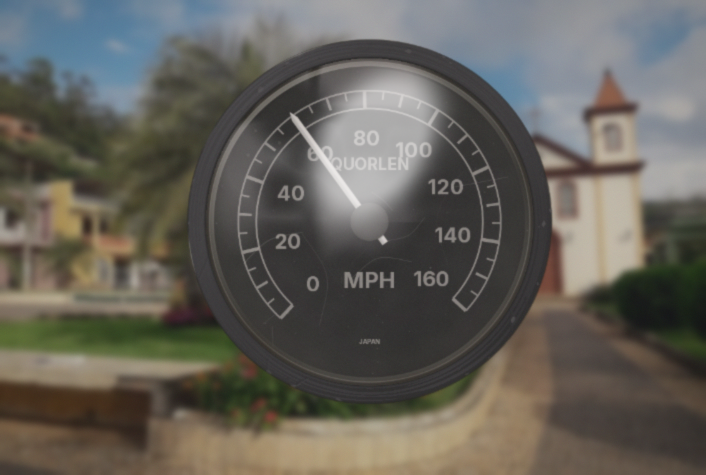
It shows value=60 unit=mph
